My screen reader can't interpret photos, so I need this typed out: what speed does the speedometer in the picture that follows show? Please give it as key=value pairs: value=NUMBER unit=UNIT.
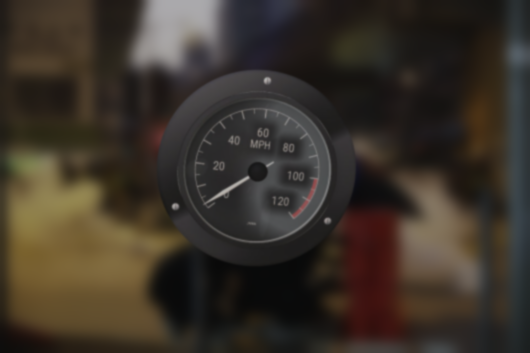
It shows value=2.5 unit=mph
